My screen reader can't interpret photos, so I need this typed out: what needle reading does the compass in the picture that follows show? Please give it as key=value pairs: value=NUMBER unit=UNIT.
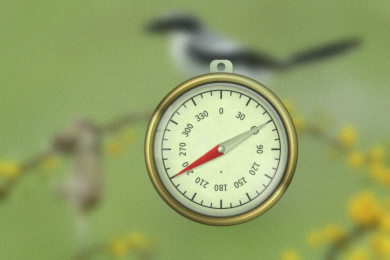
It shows value=240 unit=°
